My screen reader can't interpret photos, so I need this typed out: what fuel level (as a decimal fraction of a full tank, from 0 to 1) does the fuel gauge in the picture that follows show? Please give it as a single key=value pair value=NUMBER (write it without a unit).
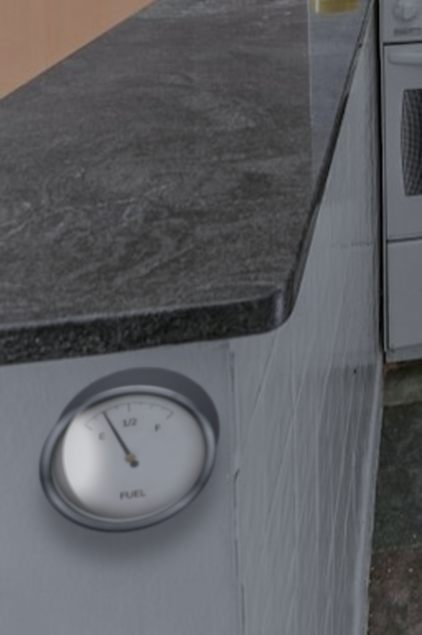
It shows value=0.25
